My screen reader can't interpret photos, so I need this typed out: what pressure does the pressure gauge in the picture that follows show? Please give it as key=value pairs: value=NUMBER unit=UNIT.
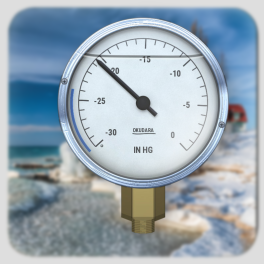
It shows value=-20.5 unit=inHg
